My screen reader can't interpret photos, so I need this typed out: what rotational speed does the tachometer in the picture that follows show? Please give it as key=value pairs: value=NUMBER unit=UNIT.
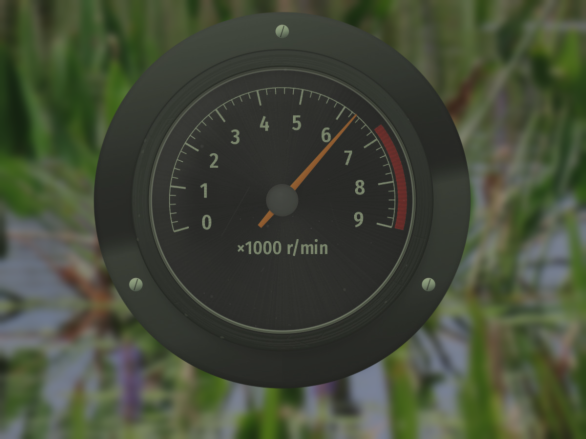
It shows value=6300 unit=rpm
